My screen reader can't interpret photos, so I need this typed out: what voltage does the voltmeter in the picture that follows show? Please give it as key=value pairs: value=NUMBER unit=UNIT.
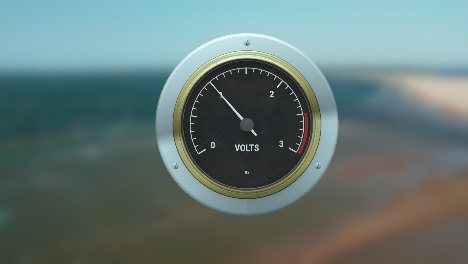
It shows value=1 unit=V
